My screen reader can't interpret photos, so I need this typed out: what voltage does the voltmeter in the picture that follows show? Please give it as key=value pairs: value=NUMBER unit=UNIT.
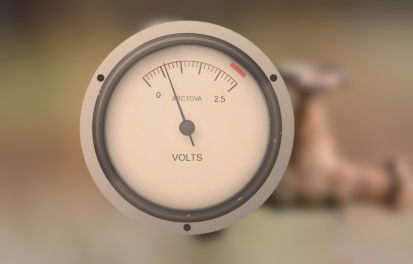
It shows value=0.6 unit=V
